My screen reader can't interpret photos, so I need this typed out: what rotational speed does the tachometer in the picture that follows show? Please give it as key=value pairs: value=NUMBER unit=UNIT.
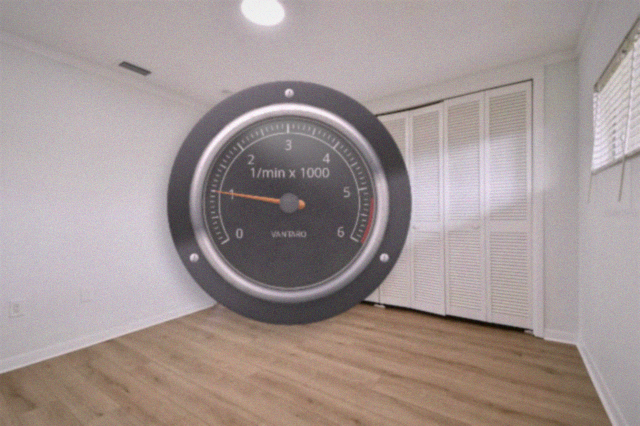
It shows value=1000 unit=rpm
